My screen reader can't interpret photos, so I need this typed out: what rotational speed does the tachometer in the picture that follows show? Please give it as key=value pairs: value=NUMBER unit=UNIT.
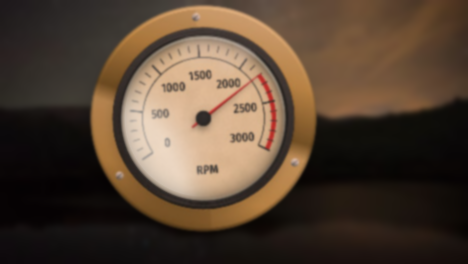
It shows value=2200 unit=rpm
